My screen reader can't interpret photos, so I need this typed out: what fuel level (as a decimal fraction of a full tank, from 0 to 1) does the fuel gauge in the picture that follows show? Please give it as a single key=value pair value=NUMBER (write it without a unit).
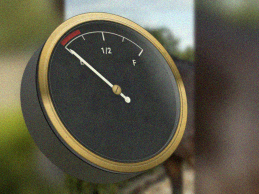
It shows value=0
